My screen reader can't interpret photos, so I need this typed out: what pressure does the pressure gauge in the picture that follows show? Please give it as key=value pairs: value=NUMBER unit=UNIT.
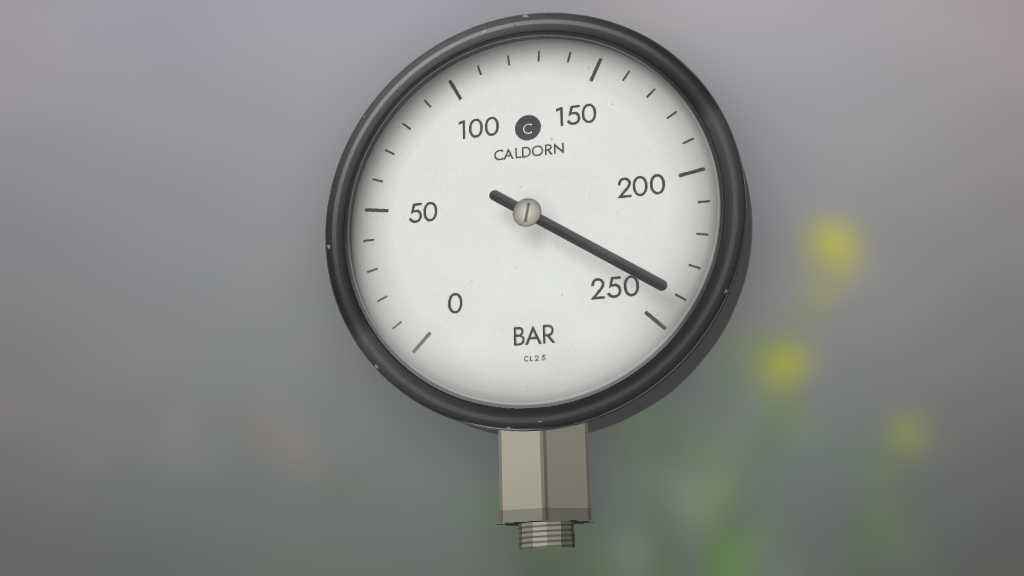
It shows value=240 unit=bar
